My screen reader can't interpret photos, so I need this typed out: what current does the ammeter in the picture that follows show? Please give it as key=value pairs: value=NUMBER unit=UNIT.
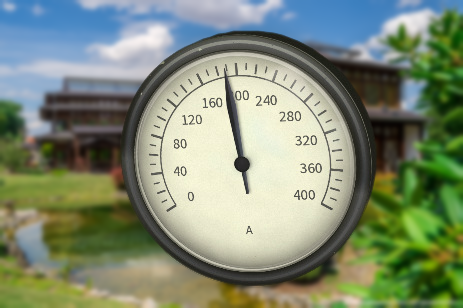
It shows value=190 unit=A
